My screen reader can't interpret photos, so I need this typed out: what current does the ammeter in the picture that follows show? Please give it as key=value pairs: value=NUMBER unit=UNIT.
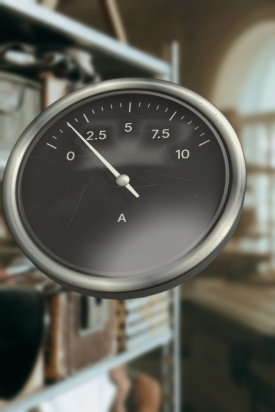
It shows value=1.5 unit=A
